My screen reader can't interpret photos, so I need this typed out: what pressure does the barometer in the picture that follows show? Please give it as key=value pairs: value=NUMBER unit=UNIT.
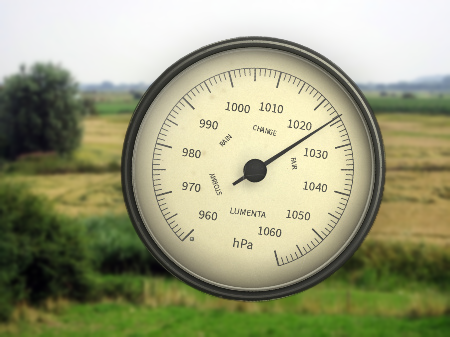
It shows value=1024 unit=hPa
